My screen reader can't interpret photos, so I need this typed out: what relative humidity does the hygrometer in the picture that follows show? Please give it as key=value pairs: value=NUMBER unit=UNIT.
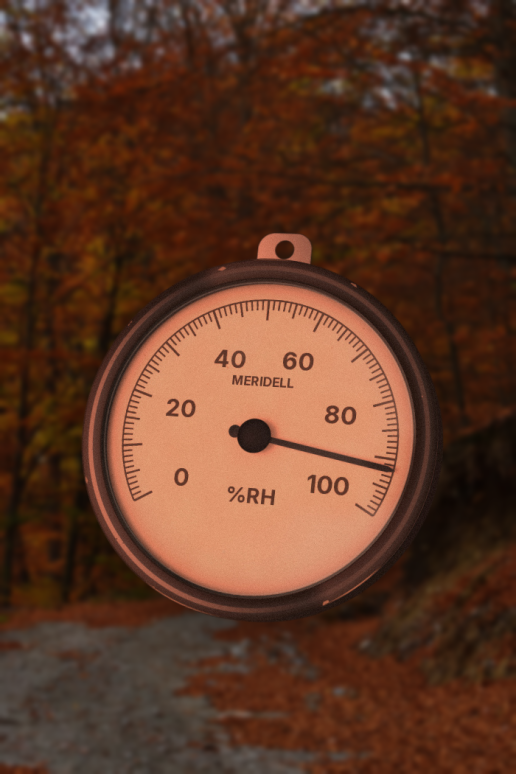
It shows value=92 unit=%
